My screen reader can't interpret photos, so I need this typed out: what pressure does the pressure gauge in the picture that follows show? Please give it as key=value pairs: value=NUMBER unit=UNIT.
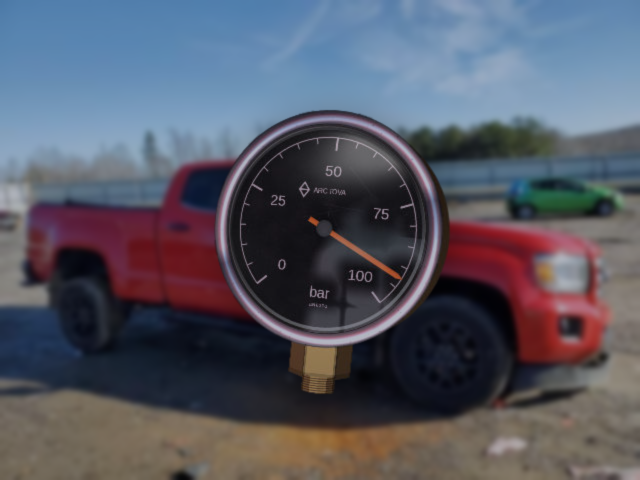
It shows value=92.5 unit=bar
